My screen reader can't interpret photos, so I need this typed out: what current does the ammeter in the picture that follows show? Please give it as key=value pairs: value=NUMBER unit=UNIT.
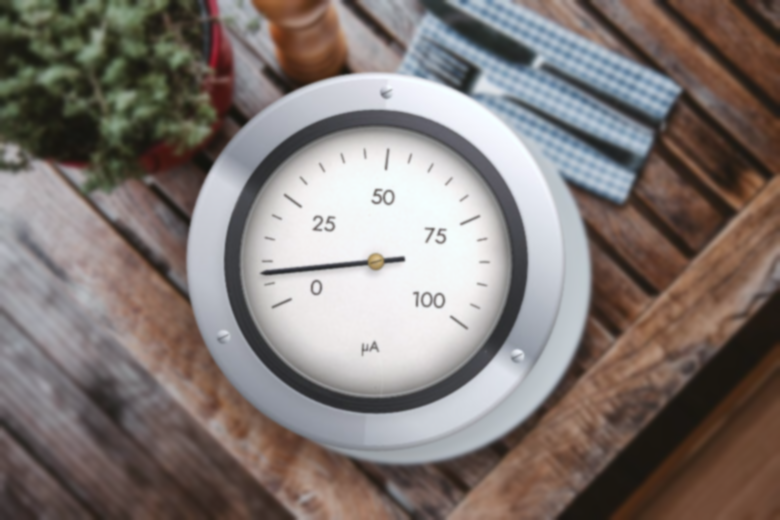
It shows value=7.5 unit=µA
